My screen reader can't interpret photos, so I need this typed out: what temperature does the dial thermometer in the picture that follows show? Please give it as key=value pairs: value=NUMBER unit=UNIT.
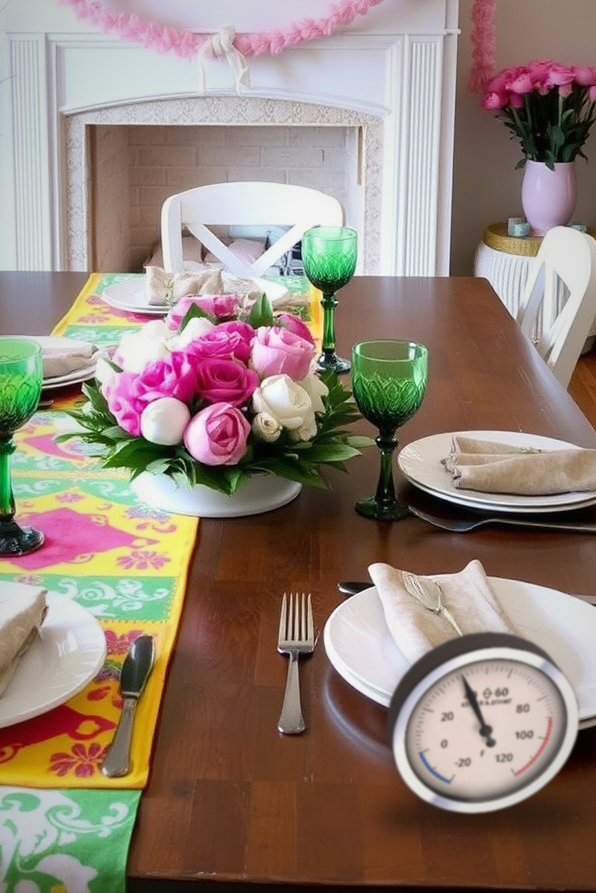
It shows value=40 unit=°F
